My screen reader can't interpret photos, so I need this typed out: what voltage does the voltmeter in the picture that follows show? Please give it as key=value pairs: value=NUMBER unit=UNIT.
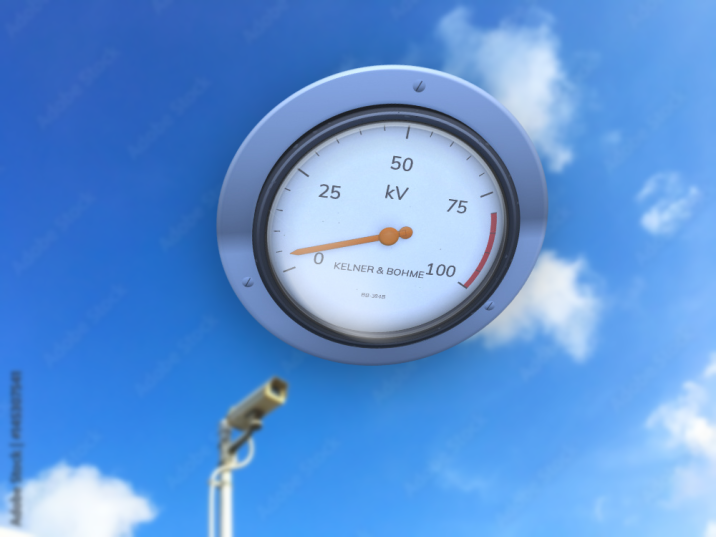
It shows value=5 unit=kV
